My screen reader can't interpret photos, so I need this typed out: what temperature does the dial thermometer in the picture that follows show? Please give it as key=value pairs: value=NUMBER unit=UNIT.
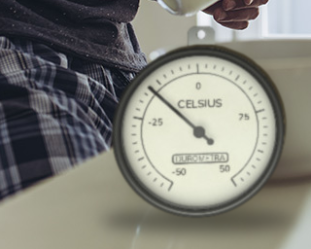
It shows value=-15 unit=°C
